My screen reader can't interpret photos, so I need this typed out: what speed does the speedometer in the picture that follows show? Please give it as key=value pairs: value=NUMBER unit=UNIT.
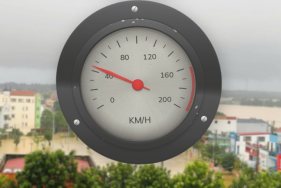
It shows value=45 unit=km/h
